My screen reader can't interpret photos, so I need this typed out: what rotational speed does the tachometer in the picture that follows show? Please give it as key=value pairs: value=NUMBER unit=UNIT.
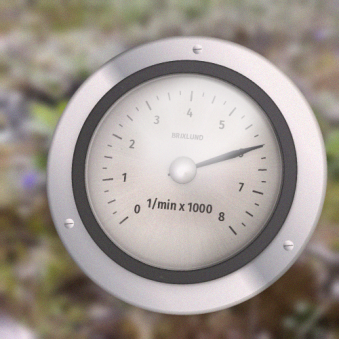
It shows value=6000 unit=rpm
